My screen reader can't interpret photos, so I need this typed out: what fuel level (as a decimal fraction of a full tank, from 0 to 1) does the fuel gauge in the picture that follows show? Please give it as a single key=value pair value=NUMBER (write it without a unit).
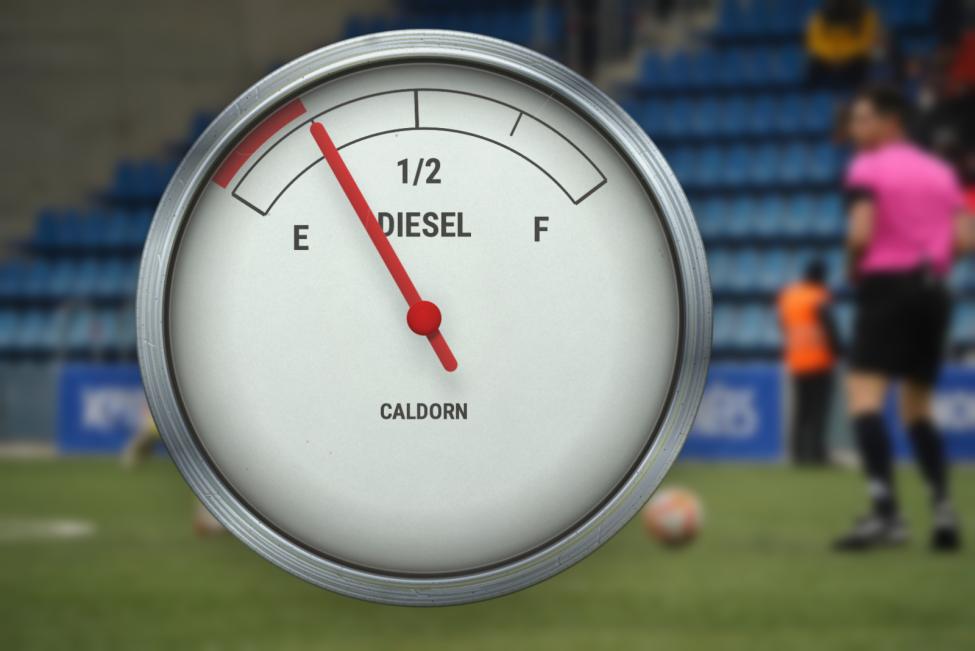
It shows value=0.25
